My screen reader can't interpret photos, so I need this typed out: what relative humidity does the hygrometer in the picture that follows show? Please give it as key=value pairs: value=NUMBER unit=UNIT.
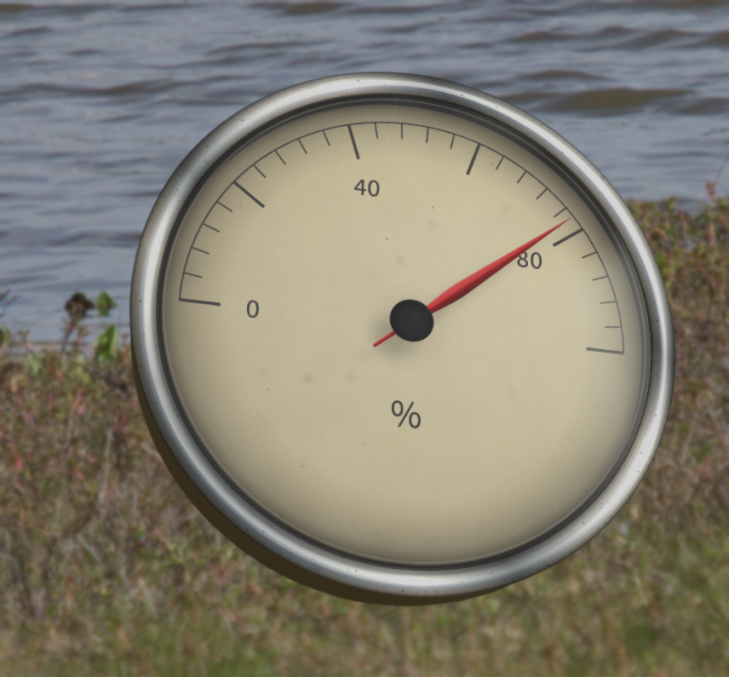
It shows value=78 unit=%
